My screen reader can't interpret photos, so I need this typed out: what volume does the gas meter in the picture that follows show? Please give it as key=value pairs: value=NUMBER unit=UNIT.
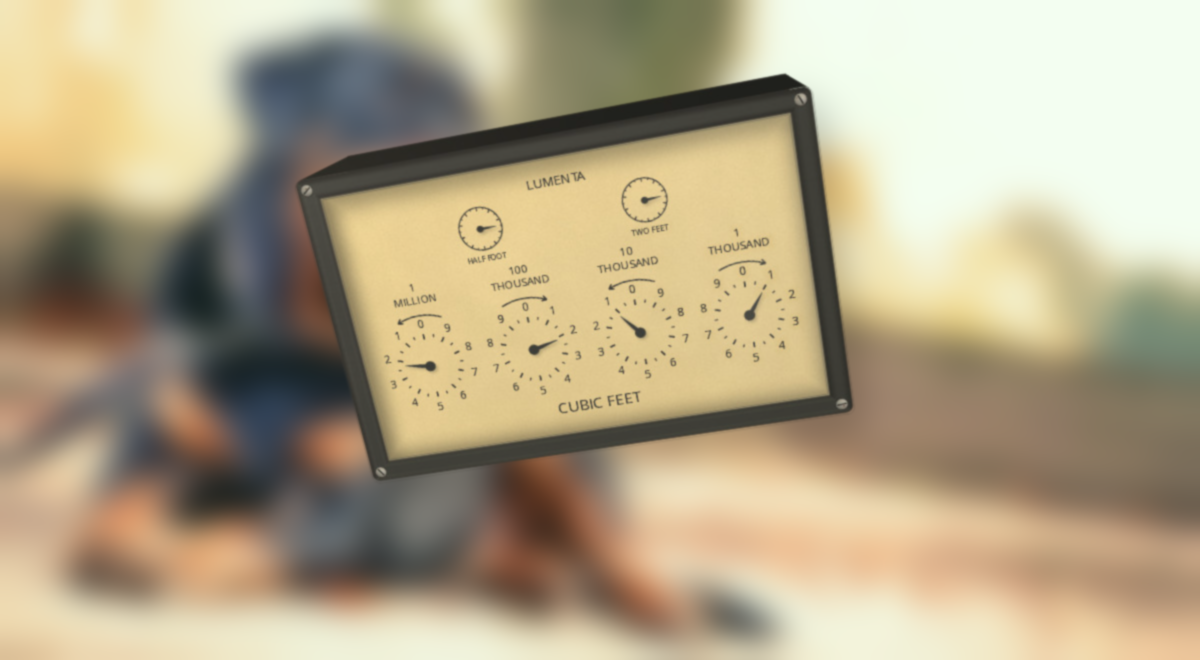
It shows value=221100 unit=ft³
